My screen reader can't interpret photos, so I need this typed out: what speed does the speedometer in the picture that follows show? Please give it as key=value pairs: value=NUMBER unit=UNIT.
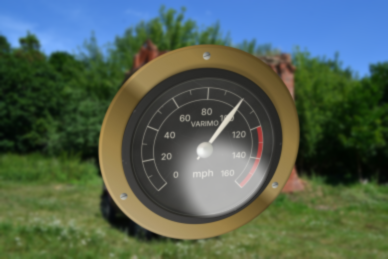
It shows value=100 unit=mph
